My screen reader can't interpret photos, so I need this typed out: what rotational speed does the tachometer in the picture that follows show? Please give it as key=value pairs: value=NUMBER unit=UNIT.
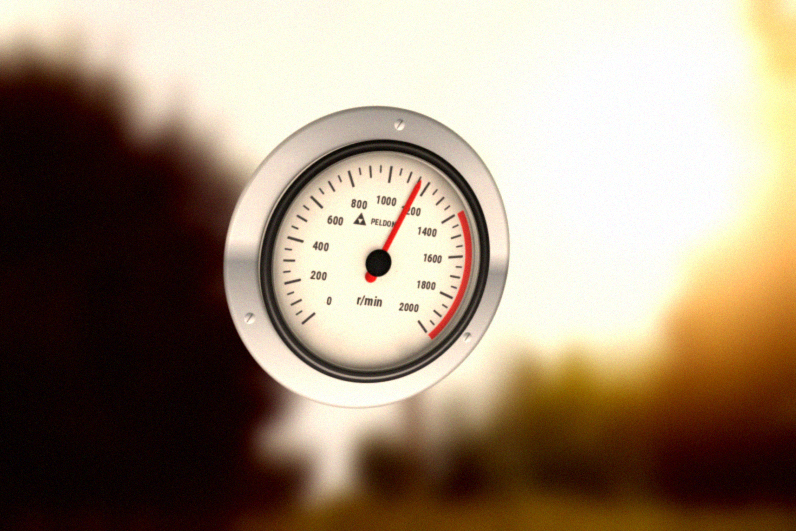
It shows value=1150 unit=rpm
